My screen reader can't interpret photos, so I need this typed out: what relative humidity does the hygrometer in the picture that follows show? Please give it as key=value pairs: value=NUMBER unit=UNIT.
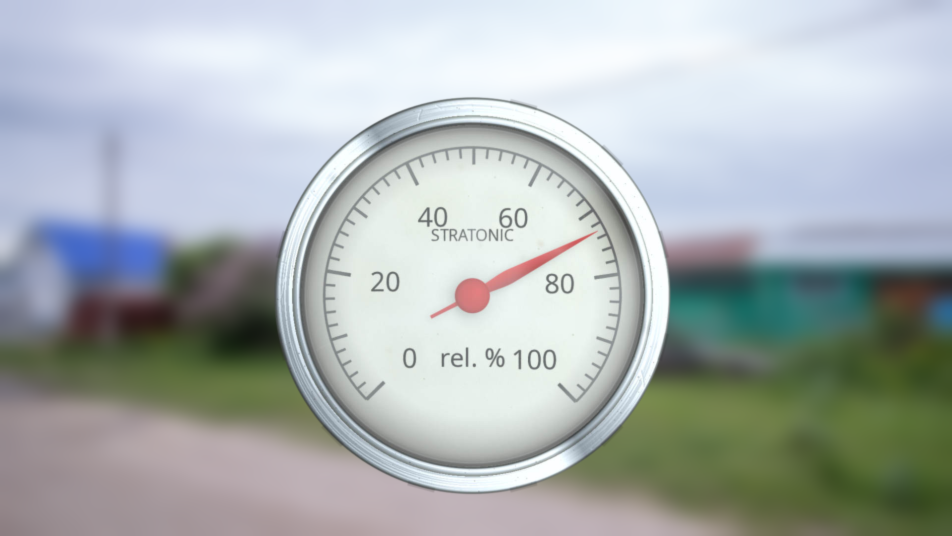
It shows value=73 unit=%
